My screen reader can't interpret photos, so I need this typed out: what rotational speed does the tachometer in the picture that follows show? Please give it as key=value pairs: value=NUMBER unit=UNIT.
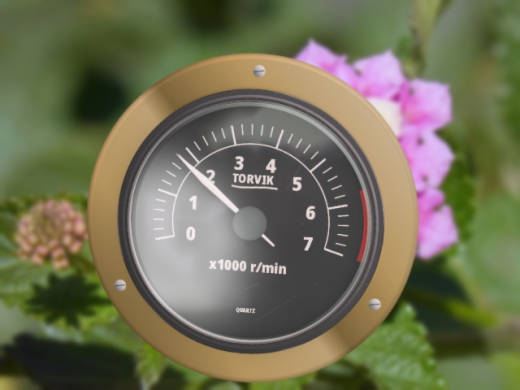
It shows value=1800 unit=rpm
